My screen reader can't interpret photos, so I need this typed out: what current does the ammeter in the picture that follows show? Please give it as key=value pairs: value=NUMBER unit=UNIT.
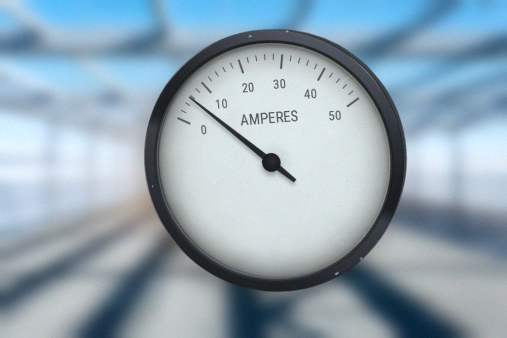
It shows value=6 unit=A
